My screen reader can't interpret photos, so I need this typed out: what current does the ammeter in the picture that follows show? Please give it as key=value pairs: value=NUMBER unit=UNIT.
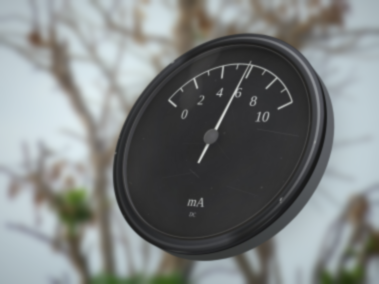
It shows value=6 unit=mA
